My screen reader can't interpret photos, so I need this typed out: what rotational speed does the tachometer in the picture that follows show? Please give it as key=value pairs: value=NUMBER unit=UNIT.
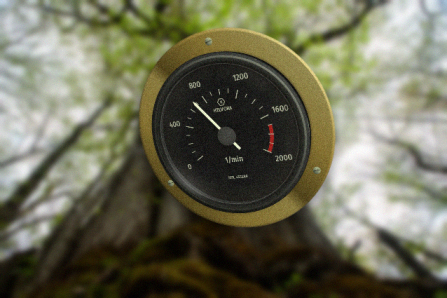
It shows value=700 unit=rpm
